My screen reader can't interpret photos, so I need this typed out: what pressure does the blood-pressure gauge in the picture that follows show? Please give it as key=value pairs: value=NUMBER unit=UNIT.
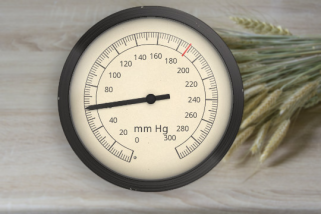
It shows value=60 unit=mmHg
